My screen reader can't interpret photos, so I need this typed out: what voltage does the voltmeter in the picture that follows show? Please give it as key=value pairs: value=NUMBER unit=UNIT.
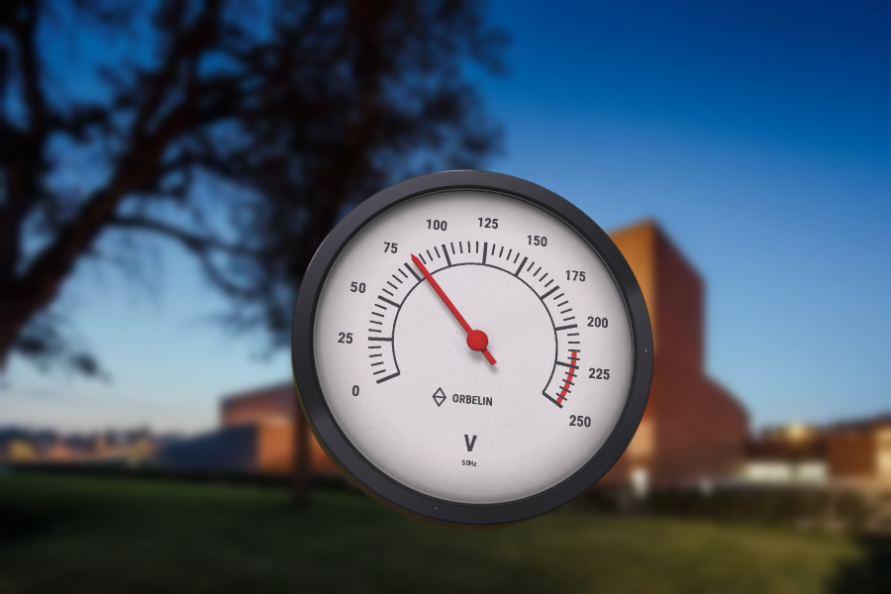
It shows value=80 unit=V
